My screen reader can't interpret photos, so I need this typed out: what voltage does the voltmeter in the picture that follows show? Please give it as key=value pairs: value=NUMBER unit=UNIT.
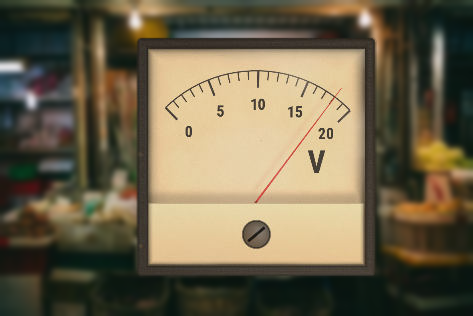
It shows value=18 unit=V
